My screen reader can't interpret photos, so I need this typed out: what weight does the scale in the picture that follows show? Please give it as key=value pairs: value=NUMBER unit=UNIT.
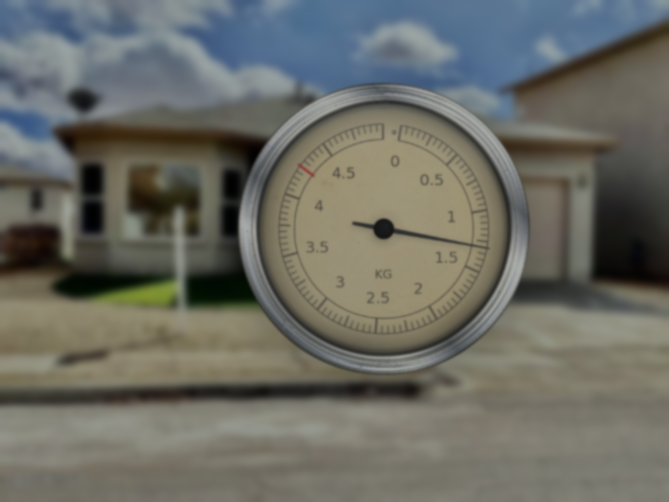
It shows value=1.3 unit=kg
